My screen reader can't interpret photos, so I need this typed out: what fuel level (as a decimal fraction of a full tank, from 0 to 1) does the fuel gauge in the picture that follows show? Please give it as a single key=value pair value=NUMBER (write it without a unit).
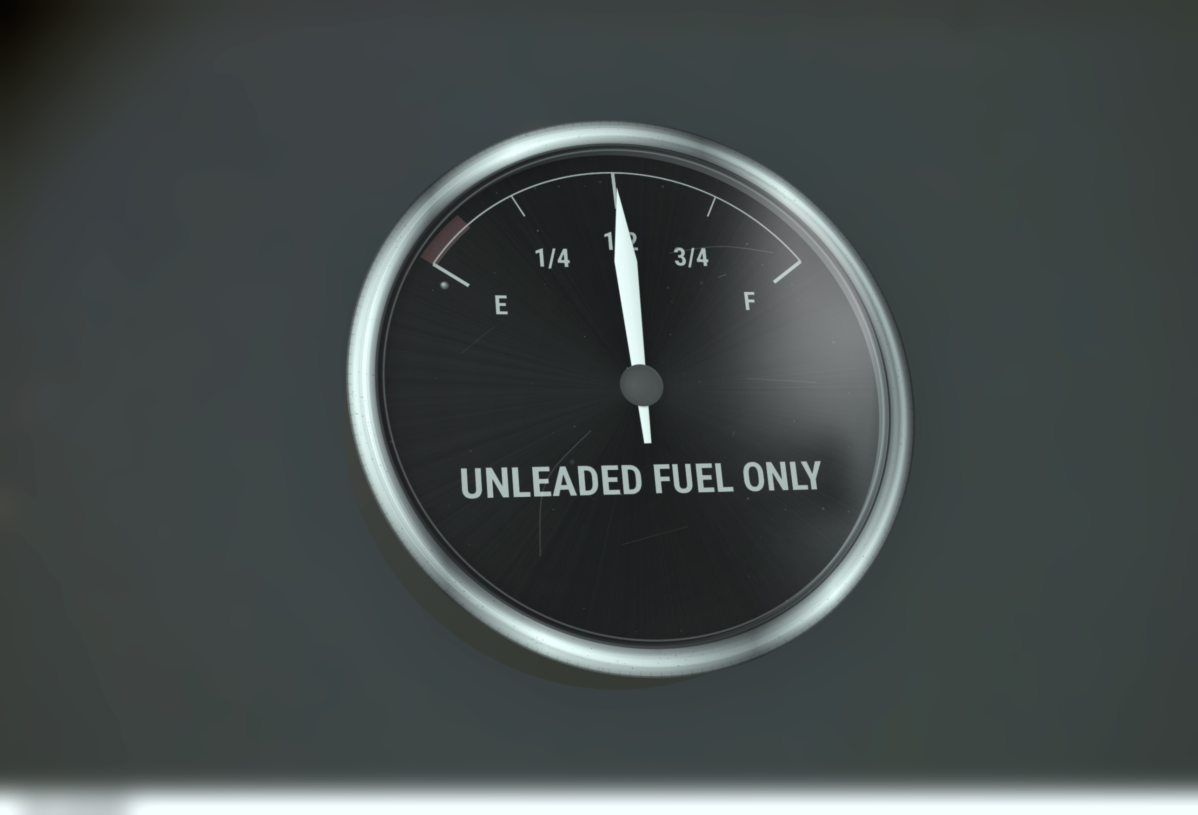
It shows value=0.5
